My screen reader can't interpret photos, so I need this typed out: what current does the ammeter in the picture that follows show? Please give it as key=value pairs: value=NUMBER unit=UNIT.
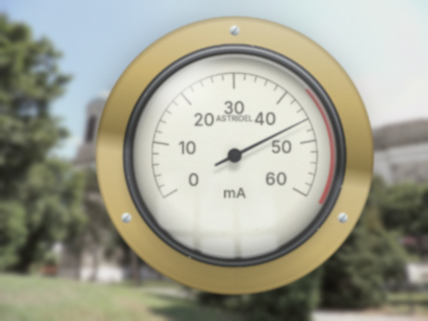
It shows value=46 unit=mA
